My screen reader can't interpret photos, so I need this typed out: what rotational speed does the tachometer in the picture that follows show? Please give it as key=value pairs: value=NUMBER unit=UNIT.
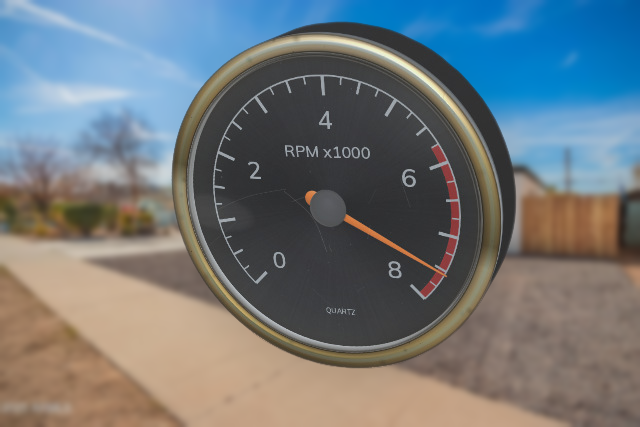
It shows value=7500 unit=rpm
